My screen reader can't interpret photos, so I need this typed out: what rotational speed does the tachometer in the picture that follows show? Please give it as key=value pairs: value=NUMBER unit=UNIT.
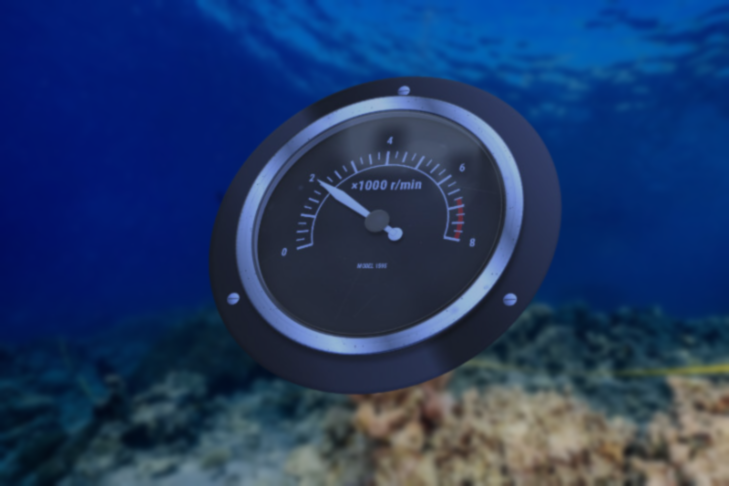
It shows value=2000 unit=rpm
